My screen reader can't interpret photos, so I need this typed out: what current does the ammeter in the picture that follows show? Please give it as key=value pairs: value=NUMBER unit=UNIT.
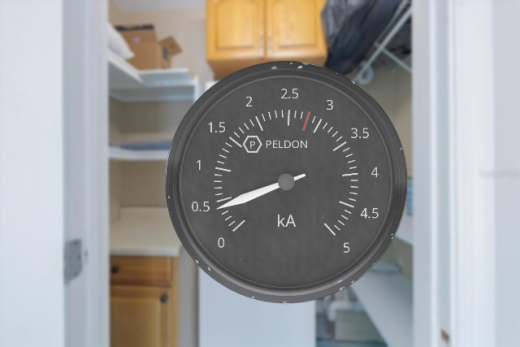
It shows value=0.4 unit=kA
